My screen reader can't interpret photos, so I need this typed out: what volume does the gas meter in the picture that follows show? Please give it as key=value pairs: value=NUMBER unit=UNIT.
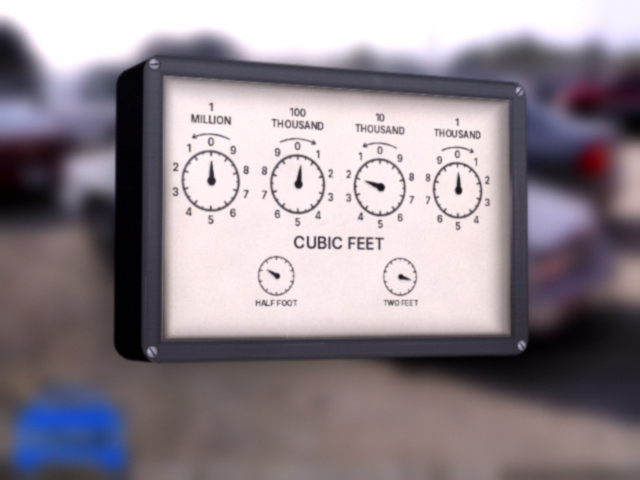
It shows value=2000 unit=ft³
